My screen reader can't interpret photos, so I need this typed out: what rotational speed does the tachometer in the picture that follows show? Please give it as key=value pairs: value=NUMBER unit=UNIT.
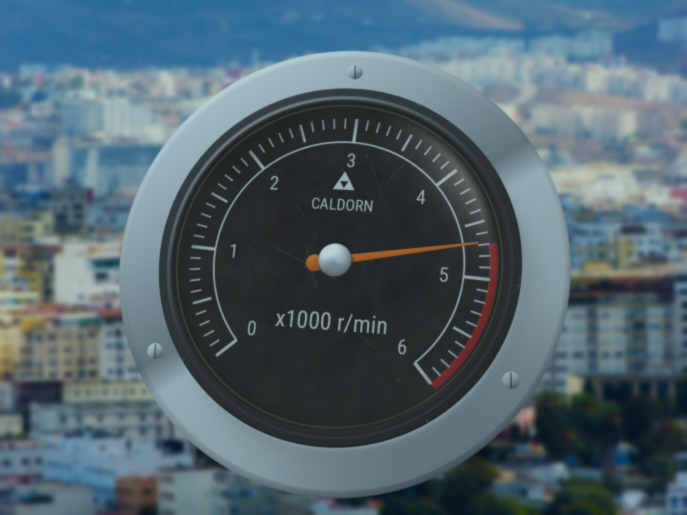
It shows value=4700 unit=rpm
